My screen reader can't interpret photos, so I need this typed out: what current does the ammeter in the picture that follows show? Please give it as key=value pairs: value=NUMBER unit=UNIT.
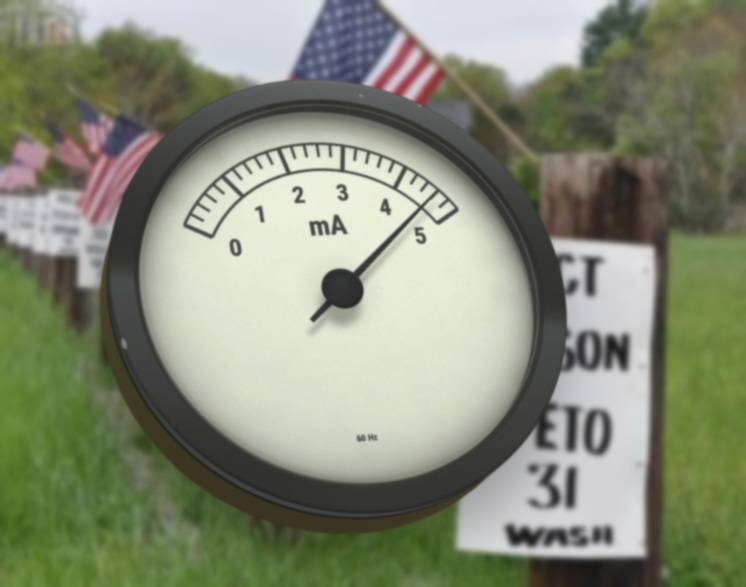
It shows value=4.6 unit=mA
